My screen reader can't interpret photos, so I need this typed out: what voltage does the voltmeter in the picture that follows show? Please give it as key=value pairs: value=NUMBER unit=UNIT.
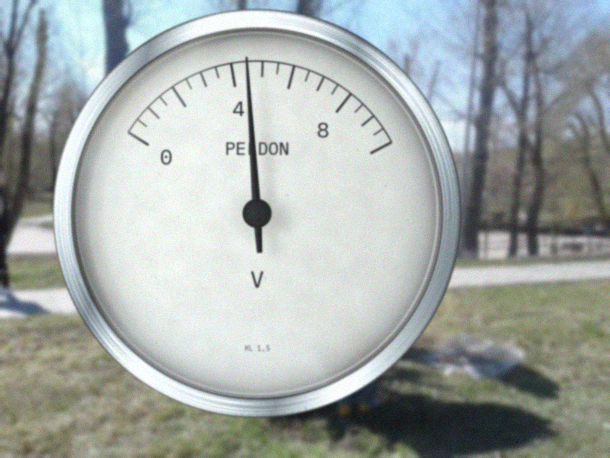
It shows value=4.5 unit=V
